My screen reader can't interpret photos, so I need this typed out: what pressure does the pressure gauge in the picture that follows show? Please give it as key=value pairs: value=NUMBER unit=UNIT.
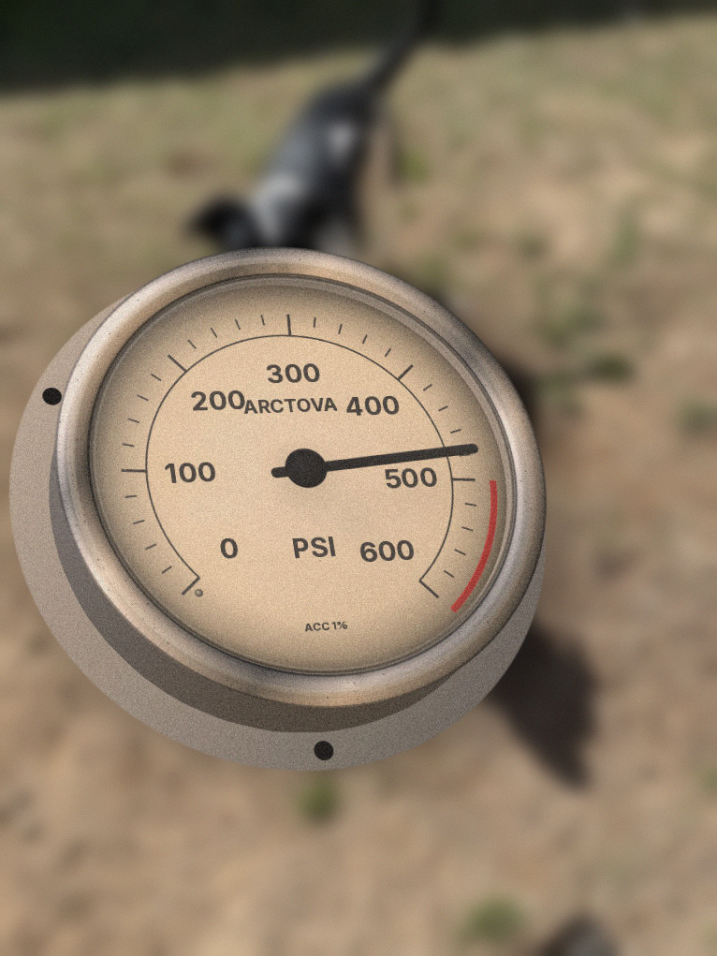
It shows value=480 unit=psi
